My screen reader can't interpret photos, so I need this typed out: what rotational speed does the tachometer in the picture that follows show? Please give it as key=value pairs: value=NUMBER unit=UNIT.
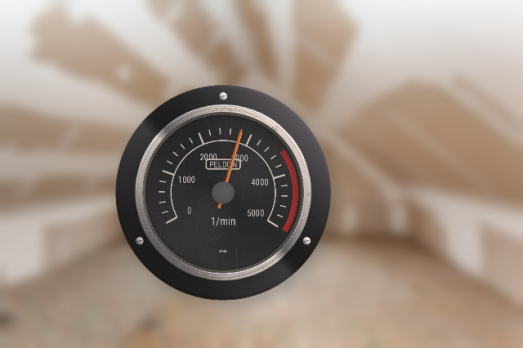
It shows value=2800 unit=rpm
